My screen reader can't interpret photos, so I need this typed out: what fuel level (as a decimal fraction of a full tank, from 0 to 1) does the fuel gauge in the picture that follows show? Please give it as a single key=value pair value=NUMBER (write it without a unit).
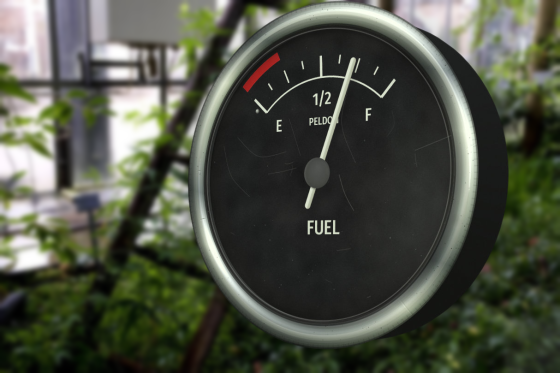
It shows value=0.75
